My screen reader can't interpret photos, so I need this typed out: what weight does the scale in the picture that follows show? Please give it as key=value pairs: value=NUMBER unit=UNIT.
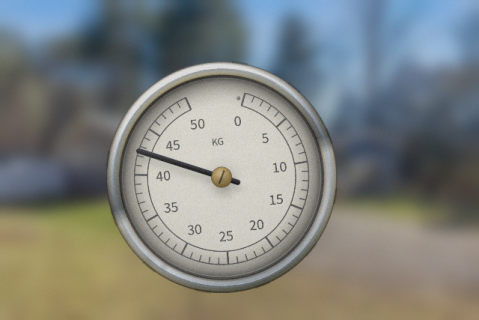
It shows value=42.5 unit=kg
